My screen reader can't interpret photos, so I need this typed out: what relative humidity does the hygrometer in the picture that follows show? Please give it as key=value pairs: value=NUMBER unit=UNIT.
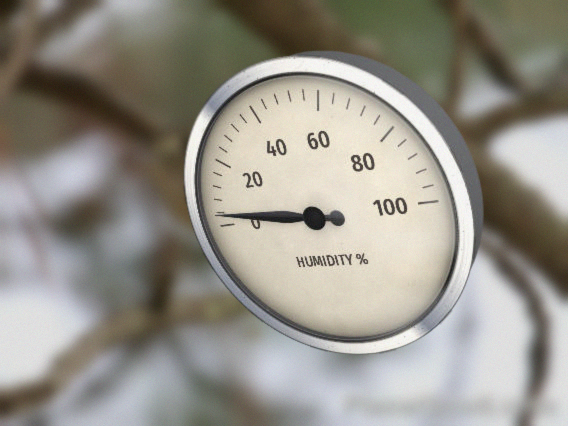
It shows value=4 unit=%
